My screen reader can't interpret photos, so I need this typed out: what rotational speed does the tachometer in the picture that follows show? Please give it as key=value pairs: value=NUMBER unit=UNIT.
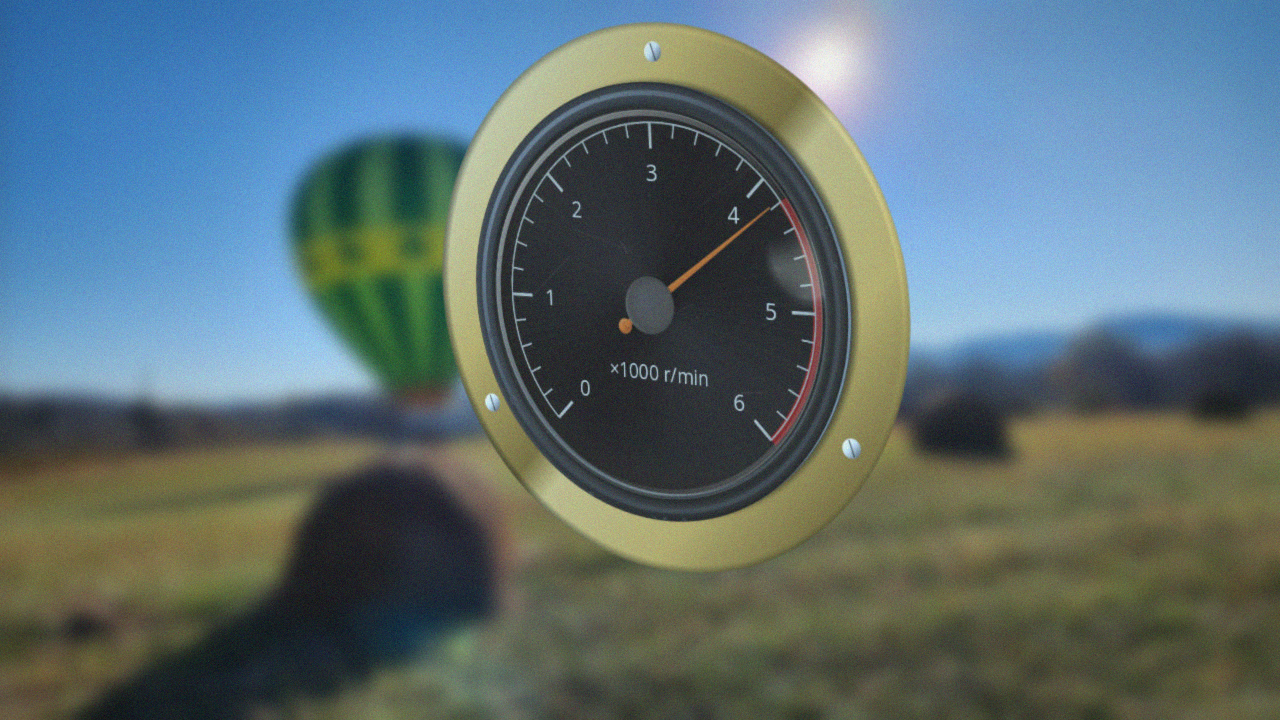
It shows value=4200 unit=rpm
